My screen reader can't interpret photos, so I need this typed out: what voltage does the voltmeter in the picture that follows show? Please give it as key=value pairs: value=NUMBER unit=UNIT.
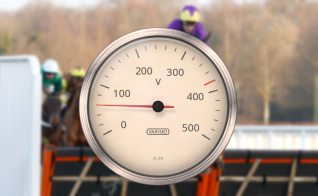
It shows value=60 unit=V
